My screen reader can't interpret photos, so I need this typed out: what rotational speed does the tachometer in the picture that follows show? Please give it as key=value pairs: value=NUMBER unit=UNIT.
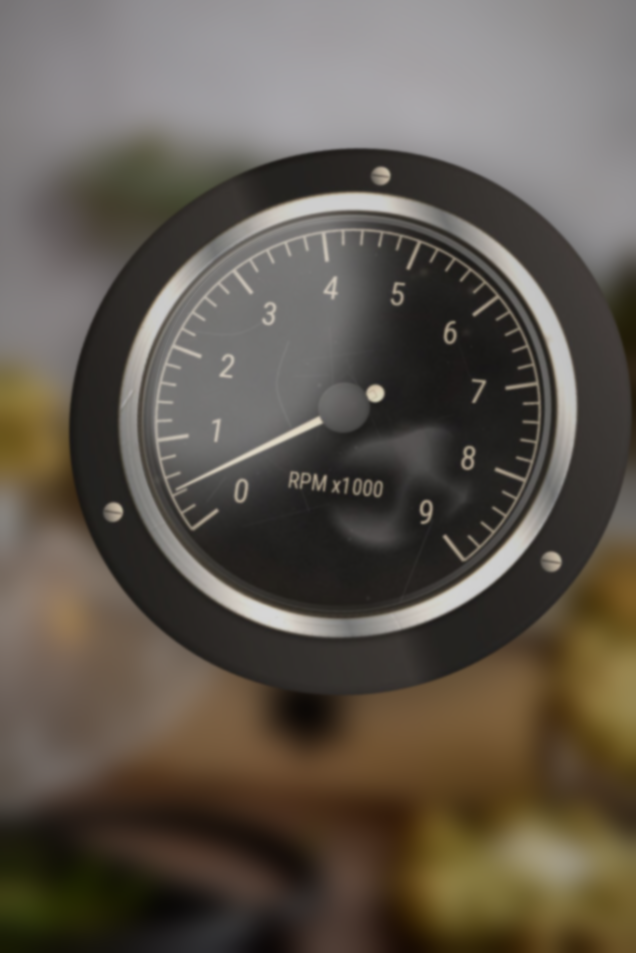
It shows value=400 unit=rpm
